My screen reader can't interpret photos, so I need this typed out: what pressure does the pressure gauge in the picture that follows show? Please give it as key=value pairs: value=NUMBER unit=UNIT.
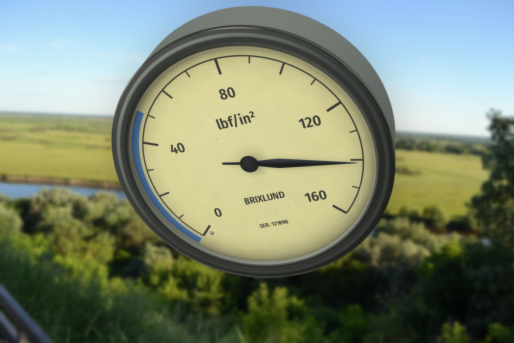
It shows value=140 unit=psi
